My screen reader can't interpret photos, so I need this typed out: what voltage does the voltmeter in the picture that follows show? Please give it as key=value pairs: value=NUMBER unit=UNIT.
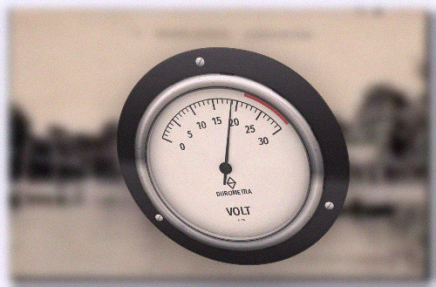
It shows value=19 unit=V
